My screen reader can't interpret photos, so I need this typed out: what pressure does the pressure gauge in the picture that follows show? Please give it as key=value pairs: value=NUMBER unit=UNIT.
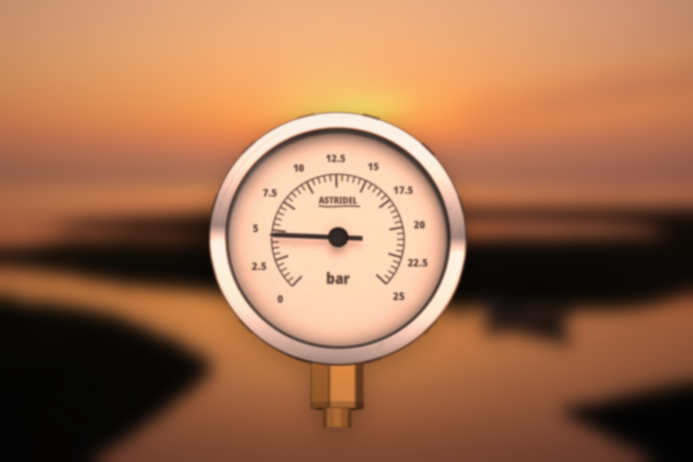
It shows value=4.5 unit=bar
